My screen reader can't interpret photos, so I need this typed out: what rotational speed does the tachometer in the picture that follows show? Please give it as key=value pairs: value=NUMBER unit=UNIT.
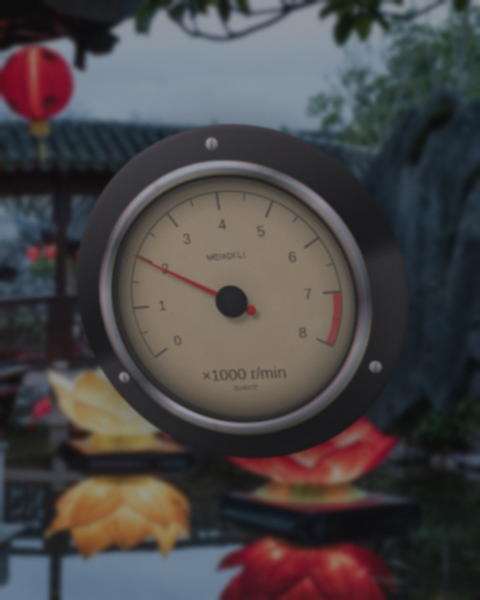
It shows value=2000 unit=rpm
